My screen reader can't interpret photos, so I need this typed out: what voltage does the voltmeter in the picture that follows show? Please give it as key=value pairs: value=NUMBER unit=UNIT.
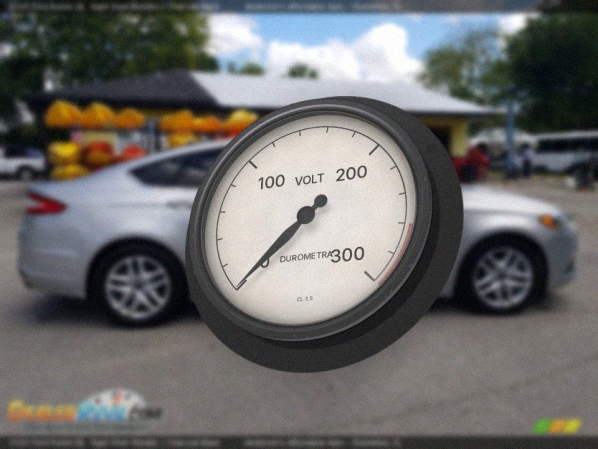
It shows value=0 unit=V
